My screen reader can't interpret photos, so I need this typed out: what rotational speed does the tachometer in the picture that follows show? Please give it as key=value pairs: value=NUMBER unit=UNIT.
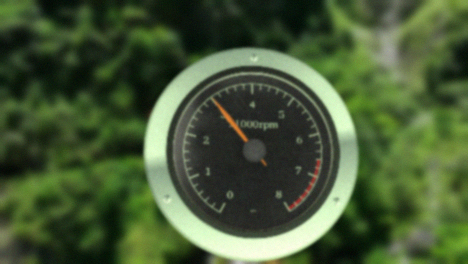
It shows value=3000 unit=rpm
